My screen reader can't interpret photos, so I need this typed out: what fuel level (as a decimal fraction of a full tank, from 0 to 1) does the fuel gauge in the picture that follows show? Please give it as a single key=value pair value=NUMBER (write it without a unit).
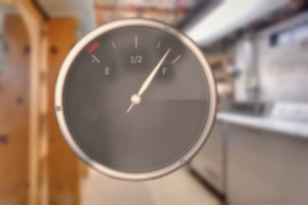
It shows value=0.875
